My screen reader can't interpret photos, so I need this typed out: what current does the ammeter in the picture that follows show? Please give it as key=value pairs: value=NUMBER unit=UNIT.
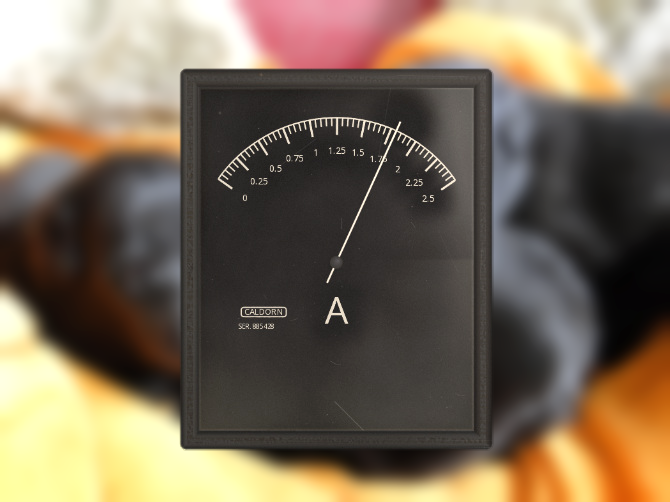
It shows value=1.8 unit=A
